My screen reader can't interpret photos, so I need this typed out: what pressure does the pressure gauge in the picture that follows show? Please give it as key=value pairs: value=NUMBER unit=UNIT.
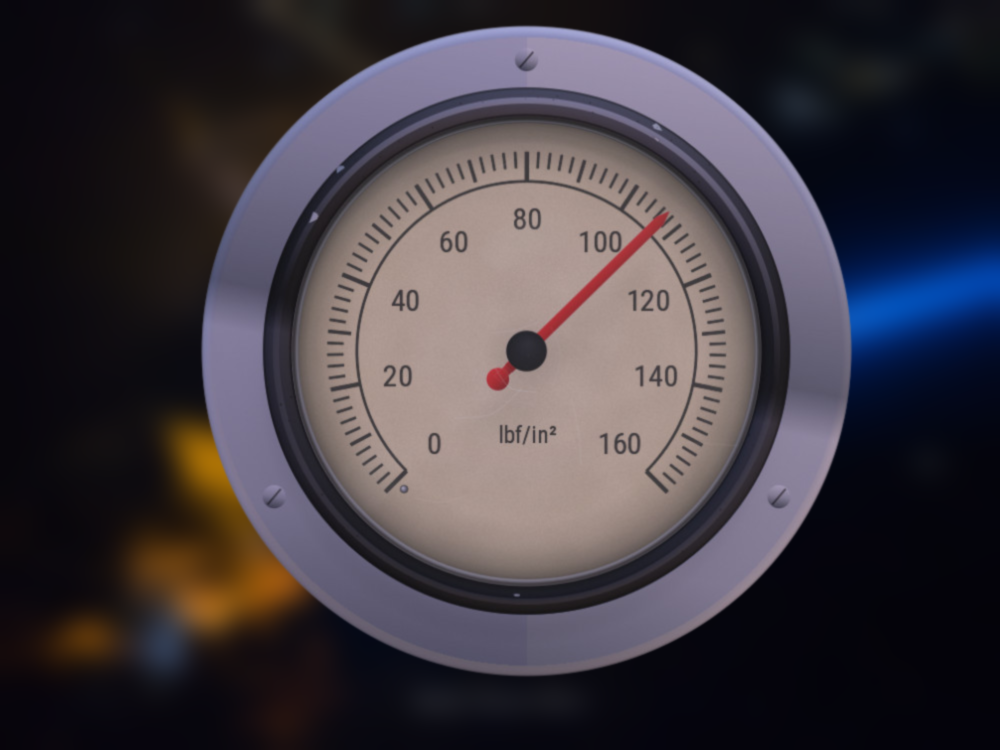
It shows value=107 unit=psi
